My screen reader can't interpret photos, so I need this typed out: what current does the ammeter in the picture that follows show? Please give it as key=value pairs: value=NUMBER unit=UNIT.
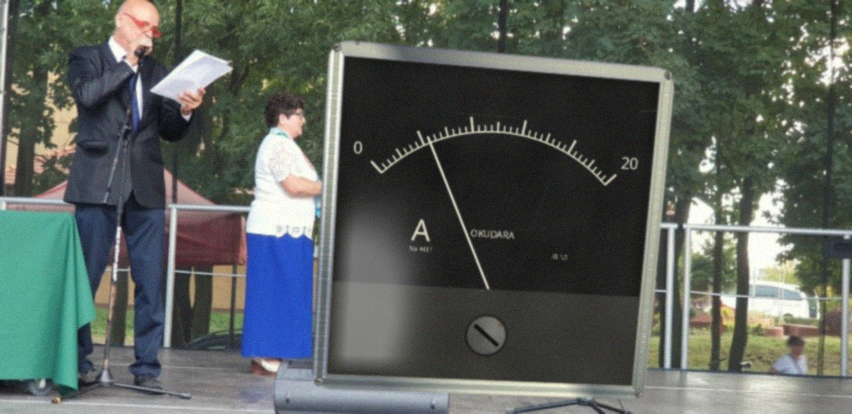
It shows value=4.5 unit=A
